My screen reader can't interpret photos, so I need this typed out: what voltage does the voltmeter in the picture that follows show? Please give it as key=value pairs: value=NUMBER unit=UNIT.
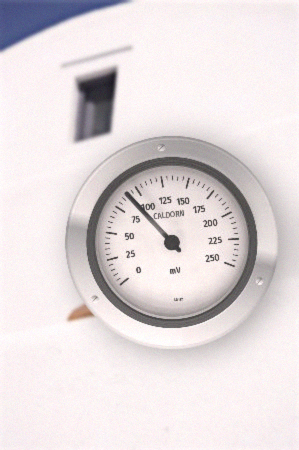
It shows value=90 unit=mV
